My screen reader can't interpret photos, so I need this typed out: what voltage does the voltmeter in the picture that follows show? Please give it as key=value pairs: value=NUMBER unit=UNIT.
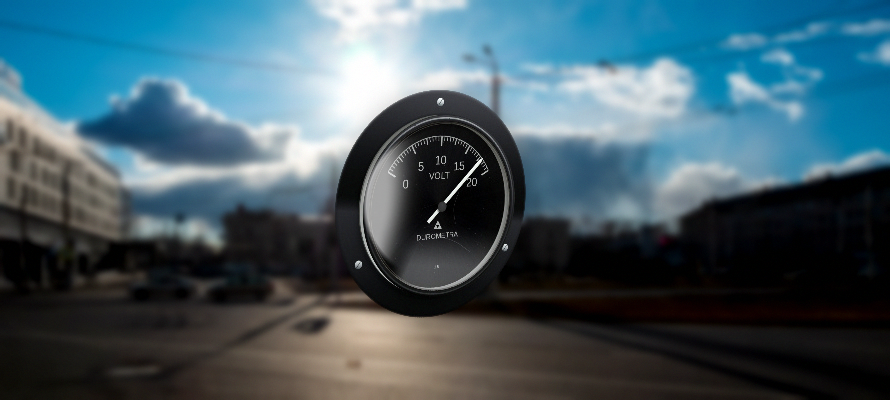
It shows value=17.5 unit=V
